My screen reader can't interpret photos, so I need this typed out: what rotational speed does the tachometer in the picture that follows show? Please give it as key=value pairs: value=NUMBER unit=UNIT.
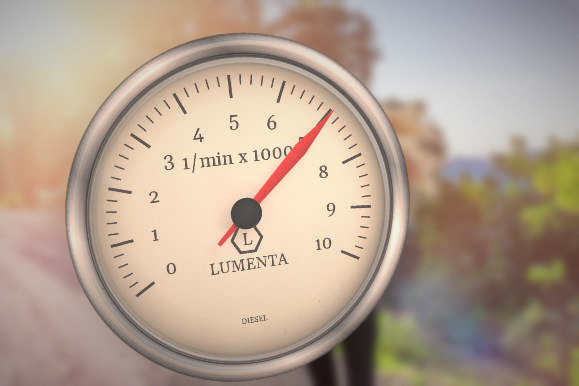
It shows value=7000 unit=rpm
